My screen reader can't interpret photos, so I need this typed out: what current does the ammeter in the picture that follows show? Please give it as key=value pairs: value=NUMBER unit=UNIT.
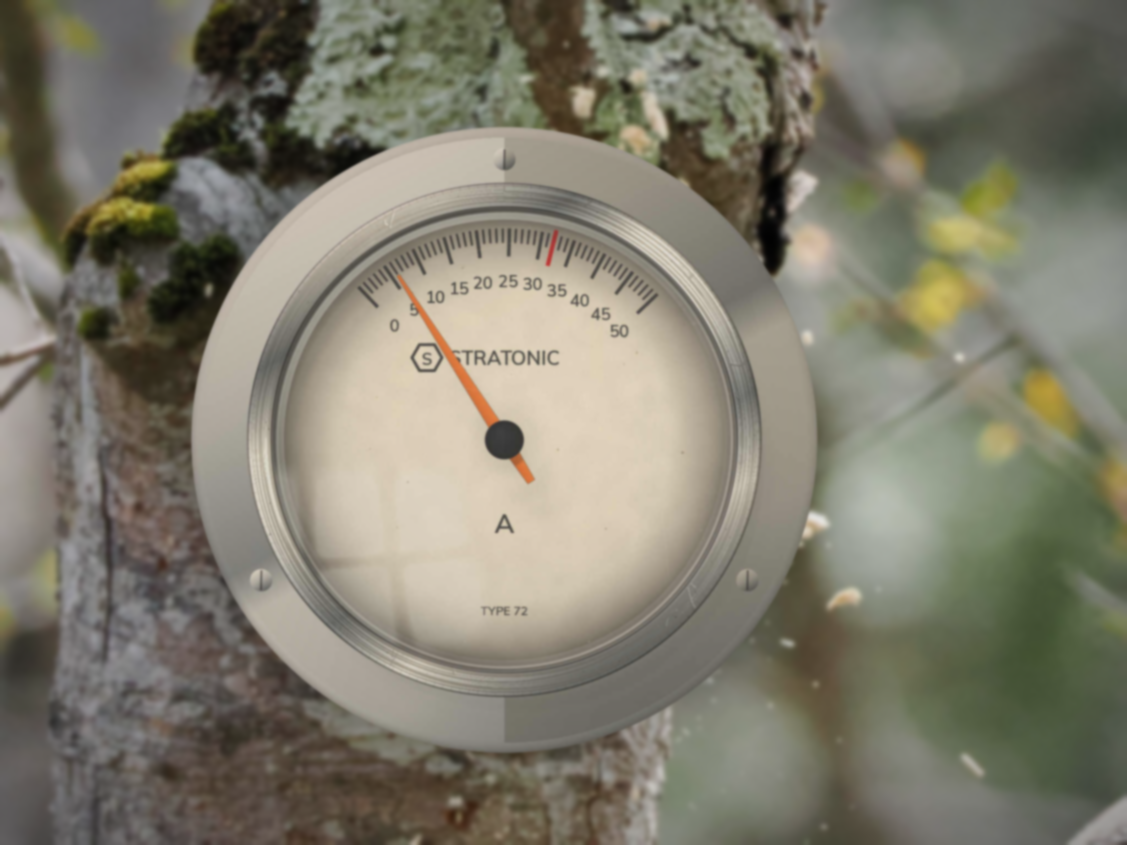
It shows value=6 unit=A
